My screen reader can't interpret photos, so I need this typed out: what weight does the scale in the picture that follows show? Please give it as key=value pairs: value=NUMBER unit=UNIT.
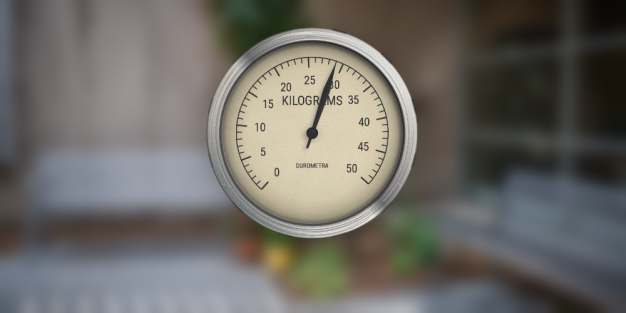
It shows value=29 unit=kg
